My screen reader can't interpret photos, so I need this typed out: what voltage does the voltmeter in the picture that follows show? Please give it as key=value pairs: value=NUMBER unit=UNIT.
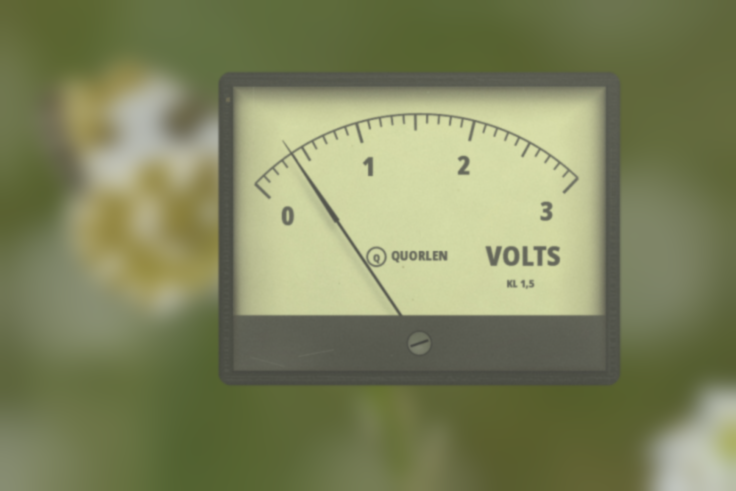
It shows value=0.4 unit=V
